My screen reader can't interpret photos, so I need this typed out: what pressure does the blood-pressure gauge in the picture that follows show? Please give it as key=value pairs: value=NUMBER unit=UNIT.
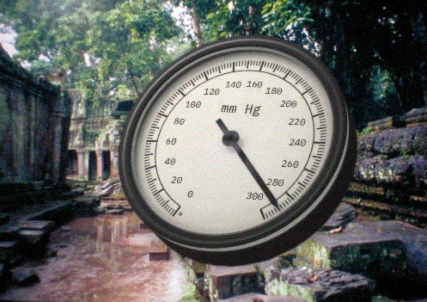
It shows value=290 unit=mmHg
